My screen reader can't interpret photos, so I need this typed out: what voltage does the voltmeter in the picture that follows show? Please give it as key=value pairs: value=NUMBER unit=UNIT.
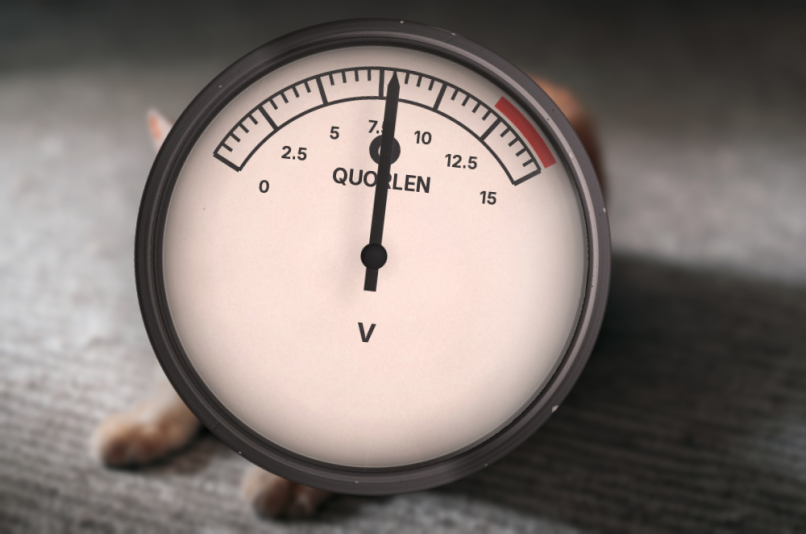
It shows value=8 unit=V
